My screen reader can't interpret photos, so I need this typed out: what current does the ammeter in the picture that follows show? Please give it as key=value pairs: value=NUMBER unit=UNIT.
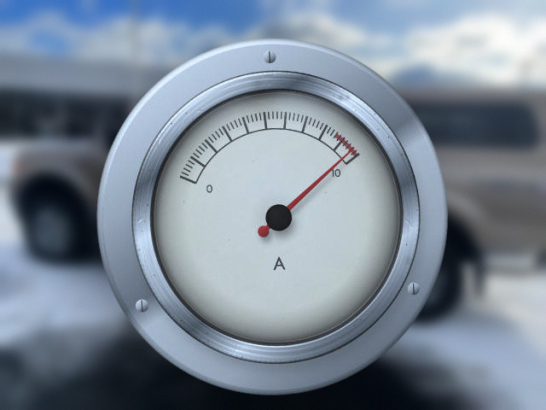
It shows value=9.6 unit=A
